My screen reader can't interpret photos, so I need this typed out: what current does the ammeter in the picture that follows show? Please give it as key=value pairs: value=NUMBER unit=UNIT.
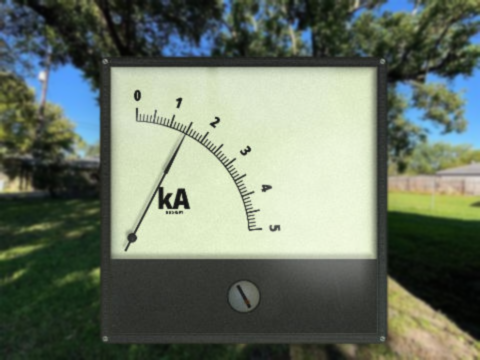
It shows value=1.5 unit=kA
